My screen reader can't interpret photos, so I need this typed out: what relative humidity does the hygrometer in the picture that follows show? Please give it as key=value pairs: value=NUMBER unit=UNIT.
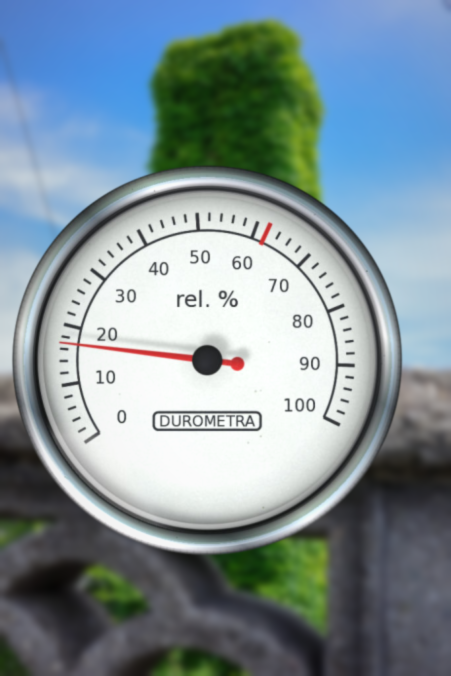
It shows value=17 unit=%
